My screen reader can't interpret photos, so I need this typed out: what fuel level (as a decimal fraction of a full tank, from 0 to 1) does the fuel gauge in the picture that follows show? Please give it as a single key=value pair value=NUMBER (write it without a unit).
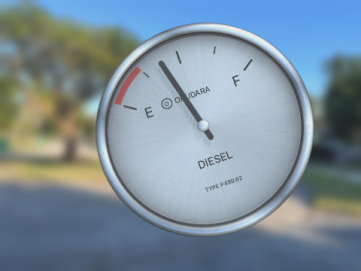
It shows value=0.375
